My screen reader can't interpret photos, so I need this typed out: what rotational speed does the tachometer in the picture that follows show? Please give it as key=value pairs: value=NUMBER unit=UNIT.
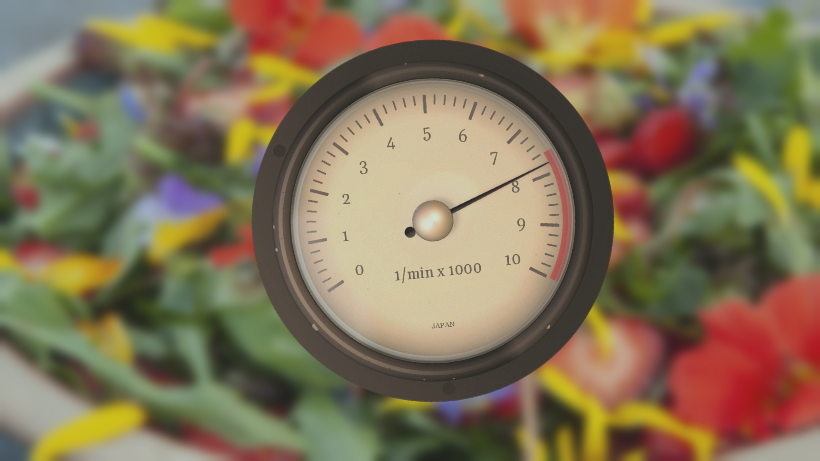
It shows value=7800 unit=rpm
